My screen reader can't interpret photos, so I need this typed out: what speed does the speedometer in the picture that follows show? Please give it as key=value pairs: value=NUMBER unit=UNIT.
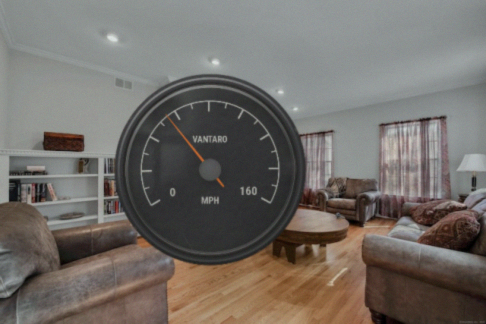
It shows value=55 unit=mph
